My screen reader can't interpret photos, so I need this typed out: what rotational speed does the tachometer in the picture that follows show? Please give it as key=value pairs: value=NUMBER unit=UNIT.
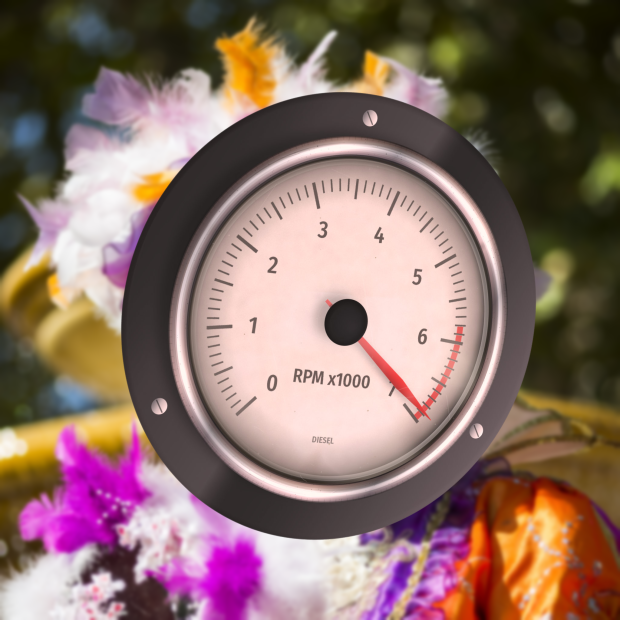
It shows value=6900 unit=rpm
